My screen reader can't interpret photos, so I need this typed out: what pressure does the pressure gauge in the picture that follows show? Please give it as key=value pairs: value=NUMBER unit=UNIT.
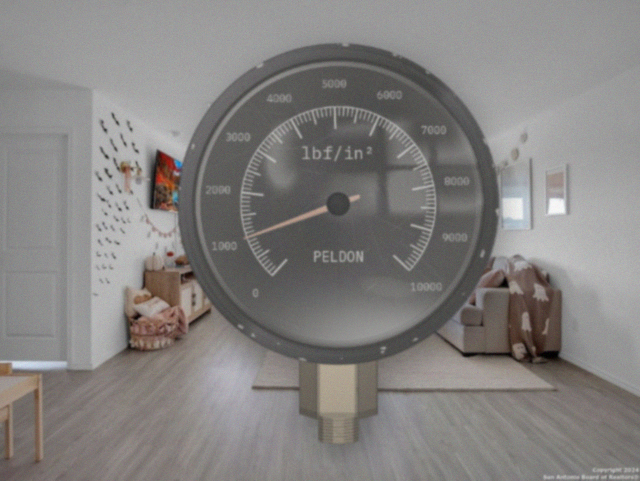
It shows value=1000 unit=psi
